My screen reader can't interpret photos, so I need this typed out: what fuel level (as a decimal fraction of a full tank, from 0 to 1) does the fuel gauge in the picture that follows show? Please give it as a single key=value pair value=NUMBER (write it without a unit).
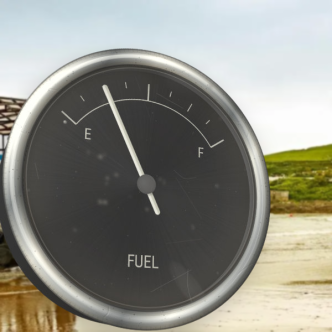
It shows value=0.25
